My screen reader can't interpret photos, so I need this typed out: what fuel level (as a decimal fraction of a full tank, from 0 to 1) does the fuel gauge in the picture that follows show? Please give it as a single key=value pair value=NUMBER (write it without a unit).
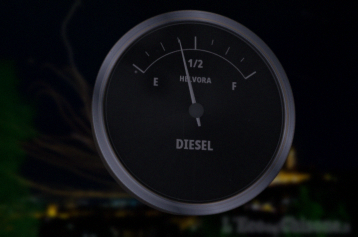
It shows value=0.375
